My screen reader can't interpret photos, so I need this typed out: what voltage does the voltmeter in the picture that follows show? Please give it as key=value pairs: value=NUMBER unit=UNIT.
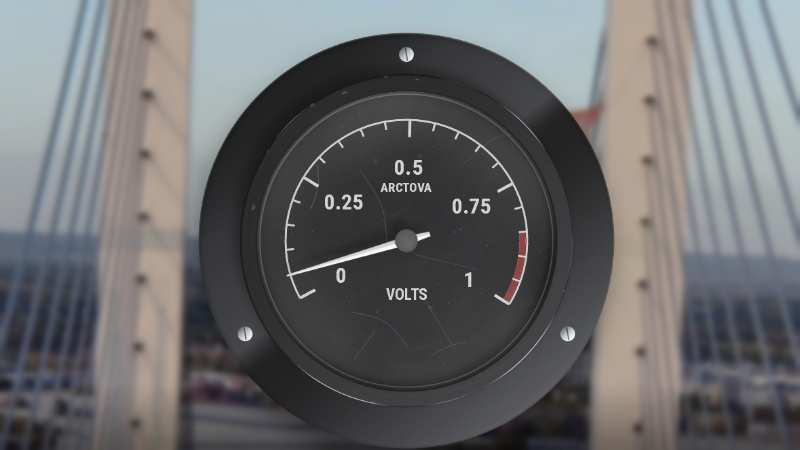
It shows value=0.05 unit=V
